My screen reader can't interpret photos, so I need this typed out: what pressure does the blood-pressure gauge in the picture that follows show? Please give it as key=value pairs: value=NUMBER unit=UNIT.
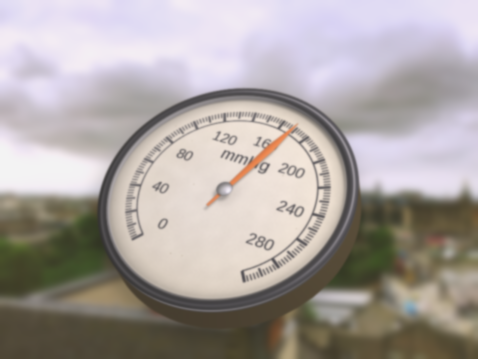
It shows value=170 unit=mmHg
